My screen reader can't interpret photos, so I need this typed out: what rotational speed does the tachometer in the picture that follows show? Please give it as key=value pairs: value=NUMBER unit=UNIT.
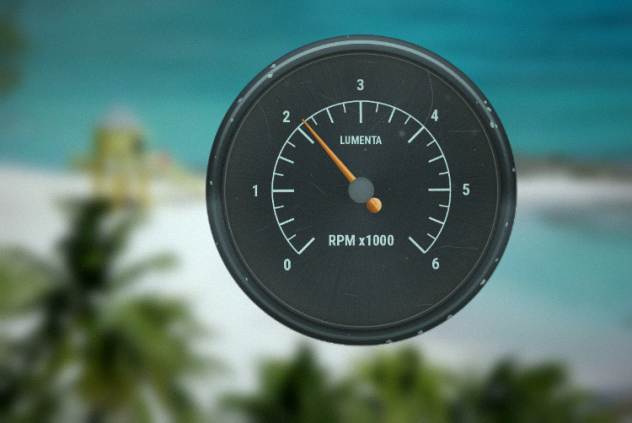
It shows value=2125 unit=rpm
